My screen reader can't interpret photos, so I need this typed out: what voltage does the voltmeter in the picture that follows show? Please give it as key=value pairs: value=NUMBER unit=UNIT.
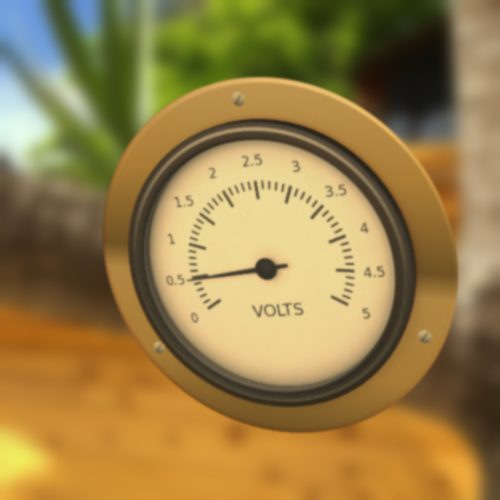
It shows value=0.5 unit=V
